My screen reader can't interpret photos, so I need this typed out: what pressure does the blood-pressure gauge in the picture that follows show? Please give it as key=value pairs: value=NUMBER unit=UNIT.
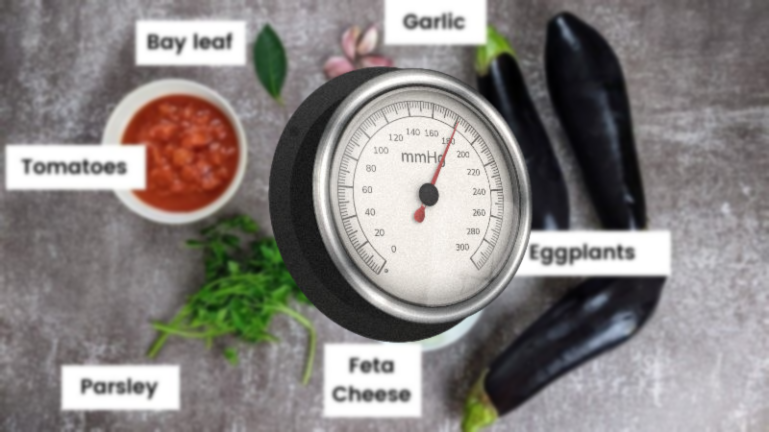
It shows value=180 unit=mmHg
